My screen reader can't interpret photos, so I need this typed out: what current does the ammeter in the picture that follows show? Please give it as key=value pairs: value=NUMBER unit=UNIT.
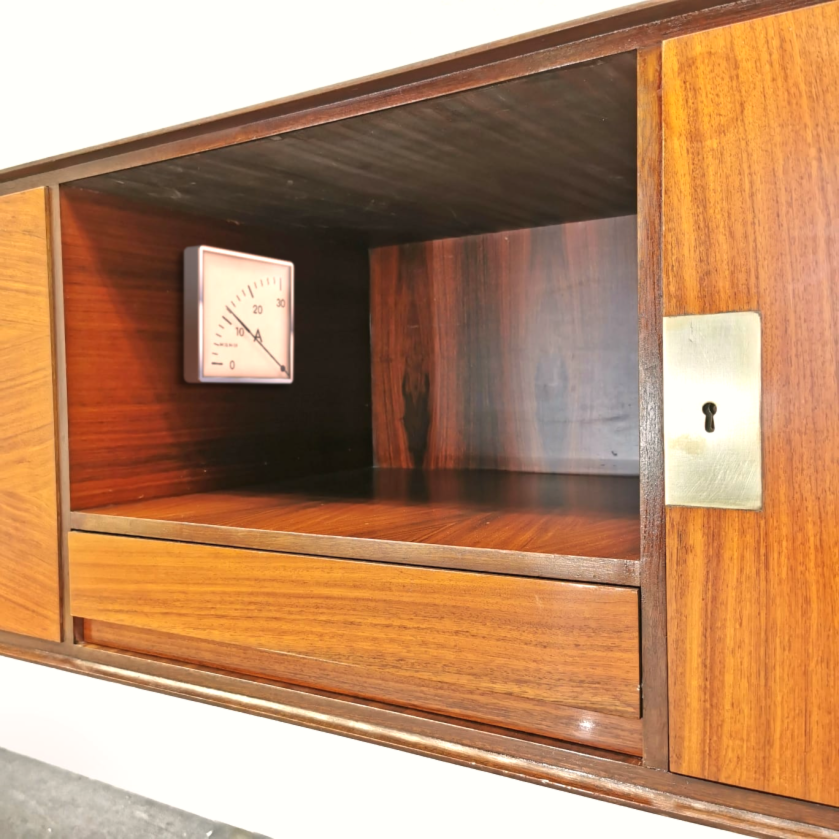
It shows value=12 unit=A
